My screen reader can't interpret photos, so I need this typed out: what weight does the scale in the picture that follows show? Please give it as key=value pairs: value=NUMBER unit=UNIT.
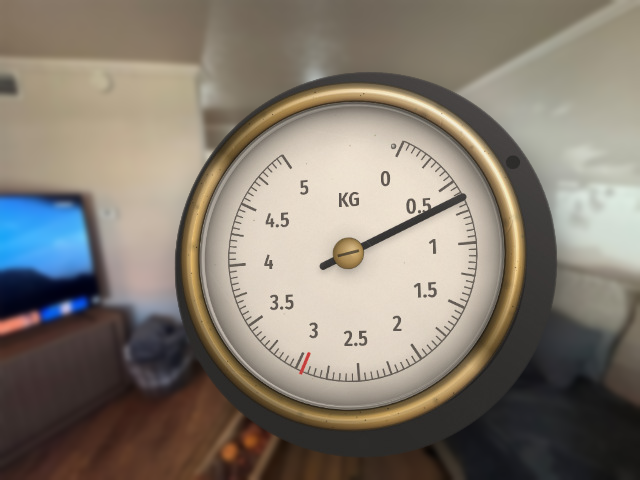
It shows value=0.65 unit=kg
